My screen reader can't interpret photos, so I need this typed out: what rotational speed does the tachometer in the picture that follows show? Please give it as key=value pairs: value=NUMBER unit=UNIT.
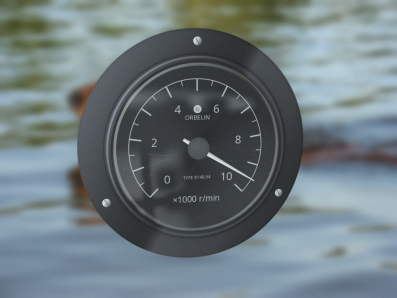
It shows value=9500 unit=rpm
